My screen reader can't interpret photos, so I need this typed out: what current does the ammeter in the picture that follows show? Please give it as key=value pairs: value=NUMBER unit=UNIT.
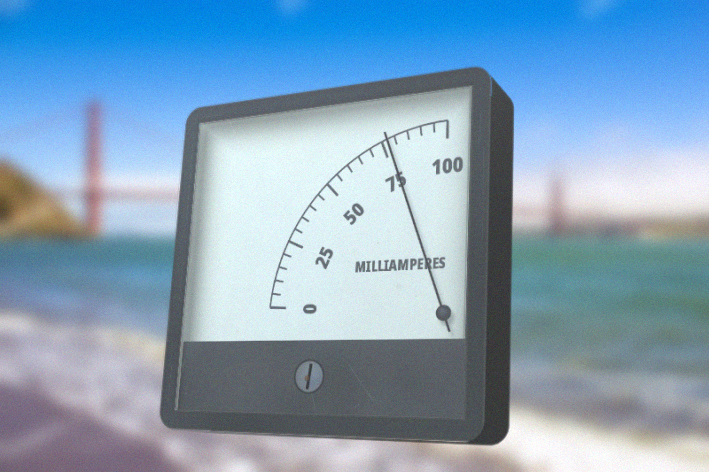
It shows value=77.5 unit=mA
